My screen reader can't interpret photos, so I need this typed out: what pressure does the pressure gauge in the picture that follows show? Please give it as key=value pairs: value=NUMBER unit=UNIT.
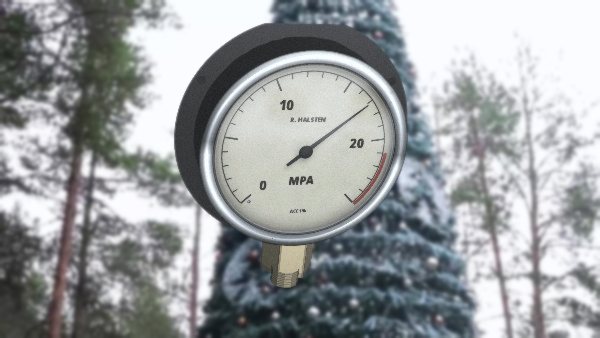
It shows value=17 unit=MPa
